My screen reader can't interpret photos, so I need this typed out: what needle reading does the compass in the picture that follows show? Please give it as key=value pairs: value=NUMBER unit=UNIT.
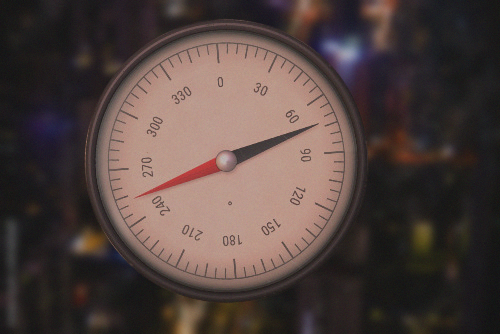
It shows value=252.5 unit=°
